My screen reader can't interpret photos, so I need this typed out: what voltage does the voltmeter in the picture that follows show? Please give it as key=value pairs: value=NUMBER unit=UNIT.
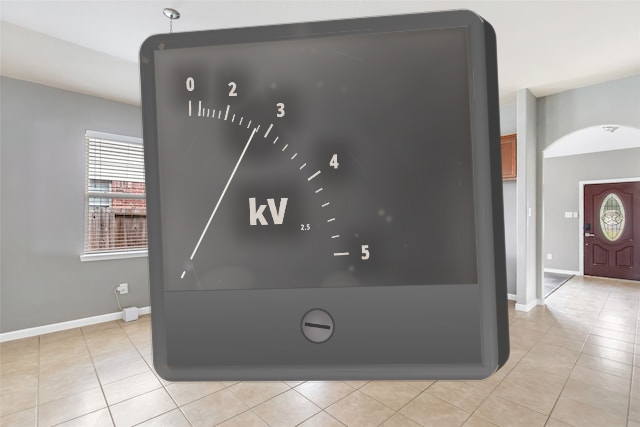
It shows value=2.8 unit=kV
